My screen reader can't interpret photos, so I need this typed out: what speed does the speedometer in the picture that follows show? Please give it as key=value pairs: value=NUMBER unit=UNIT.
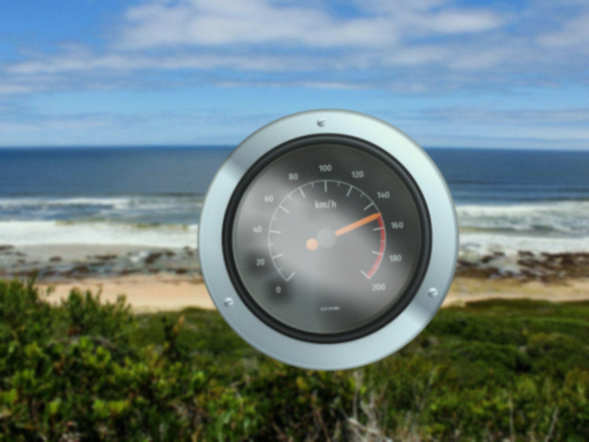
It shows value=150 unit=km/h
